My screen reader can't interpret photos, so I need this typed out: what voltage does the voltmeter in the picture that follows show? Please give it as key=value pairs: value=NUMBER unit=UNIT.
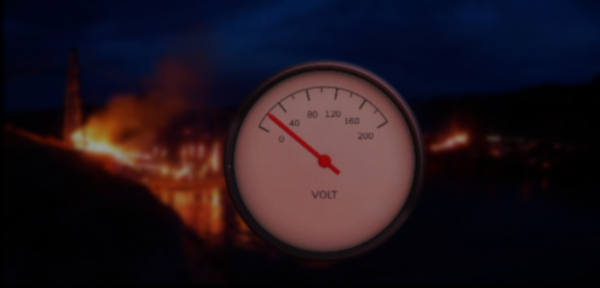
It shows value=20 unit=V
